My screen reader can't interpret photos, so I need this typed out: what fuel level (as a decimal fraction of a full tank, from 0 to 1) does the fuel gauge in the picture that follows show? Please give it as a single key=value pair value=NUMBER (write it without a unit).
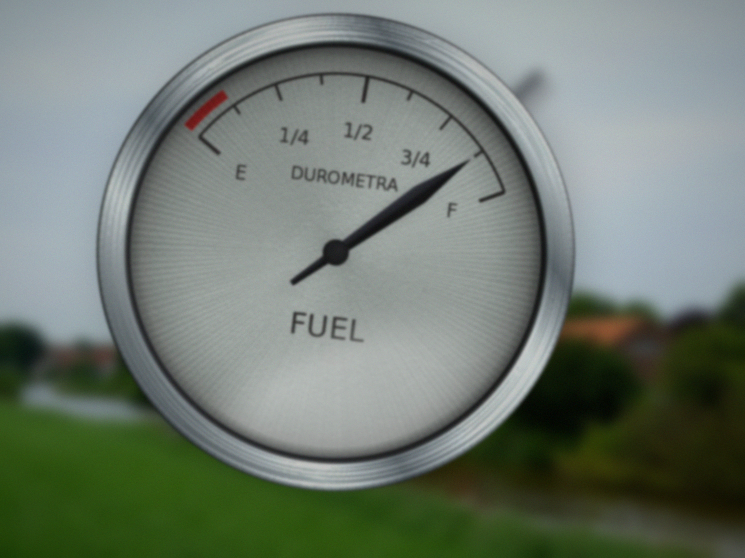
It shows value=0.875
